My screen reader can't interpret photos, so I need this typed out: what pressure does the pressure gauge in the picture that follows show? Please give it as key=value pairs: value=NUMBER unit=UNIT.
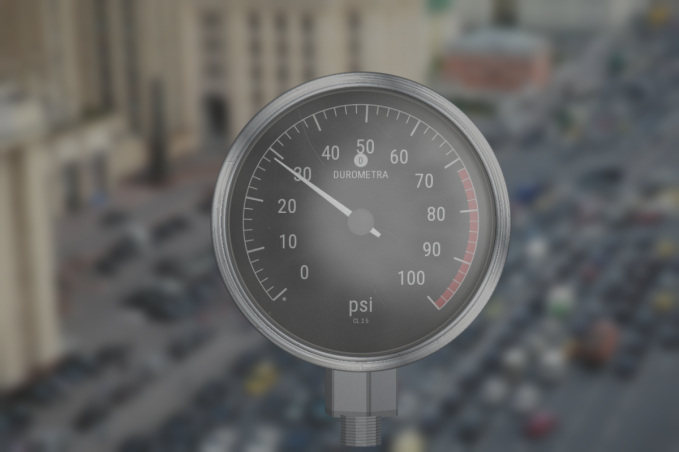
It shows value=29 unit=psi
